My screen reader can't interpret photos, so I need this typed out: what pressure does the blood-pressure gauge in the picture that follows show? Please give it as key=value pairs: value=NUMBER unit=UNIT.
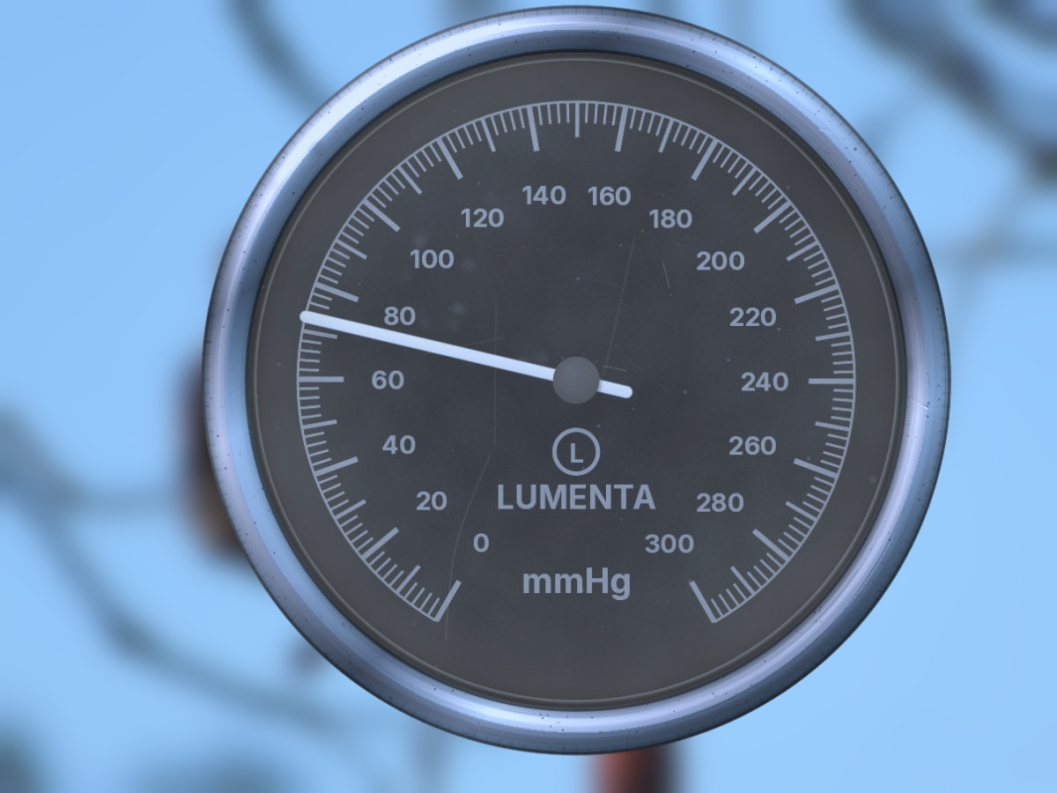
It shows value=73 unit=mmHg
